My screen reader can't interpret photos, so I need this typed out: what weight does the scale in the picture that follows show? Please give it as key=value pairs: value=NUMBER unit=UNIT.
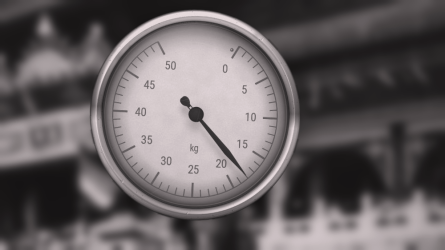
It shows value=18 unit=kg
